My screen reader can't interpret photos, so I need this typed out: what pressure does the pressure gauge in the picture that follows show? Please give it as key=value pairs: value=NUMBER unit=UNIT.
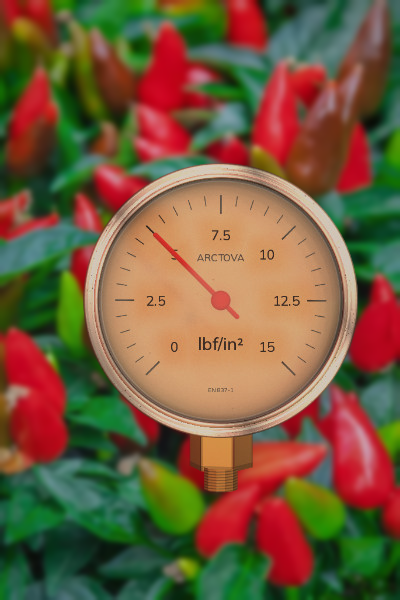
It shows value=5 unit=psi
